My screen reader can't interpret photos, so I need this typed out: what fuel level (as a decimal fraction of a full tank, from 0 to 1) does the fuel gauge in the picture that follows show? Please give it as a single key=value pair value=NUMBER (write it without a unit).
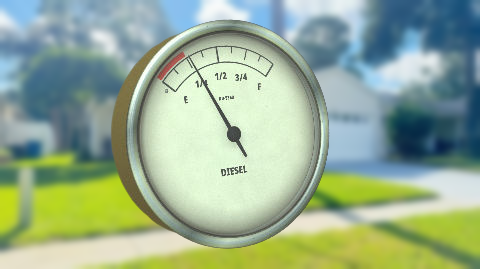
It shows value=0.25
